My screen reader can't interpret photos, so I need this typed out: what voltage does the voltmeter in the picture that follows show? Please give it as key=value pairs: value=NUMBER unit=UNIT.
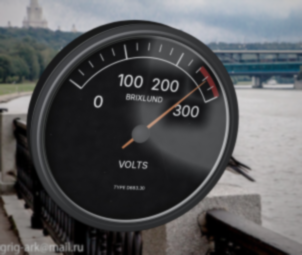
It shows value=260 unit=V
